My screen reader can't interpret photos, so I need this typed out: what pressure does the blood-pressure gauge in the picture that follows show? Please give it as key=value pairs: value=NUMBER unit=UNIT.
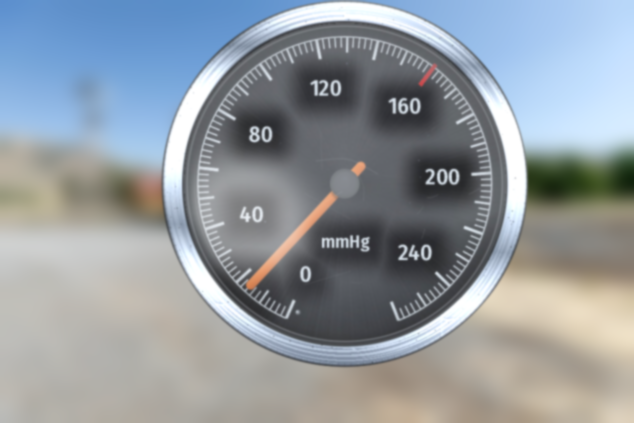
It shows value=16 unit=mmHg
